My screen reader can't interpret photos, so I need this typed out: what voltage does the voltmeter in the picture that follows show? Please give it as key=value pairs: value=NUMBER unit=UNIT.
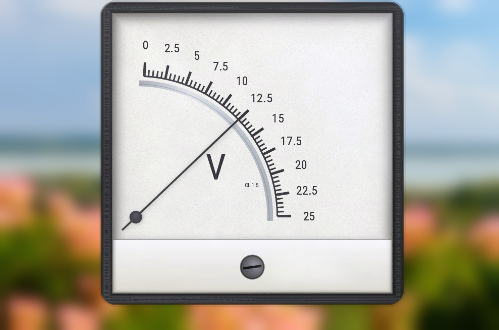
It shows value=12.5 unit=V
